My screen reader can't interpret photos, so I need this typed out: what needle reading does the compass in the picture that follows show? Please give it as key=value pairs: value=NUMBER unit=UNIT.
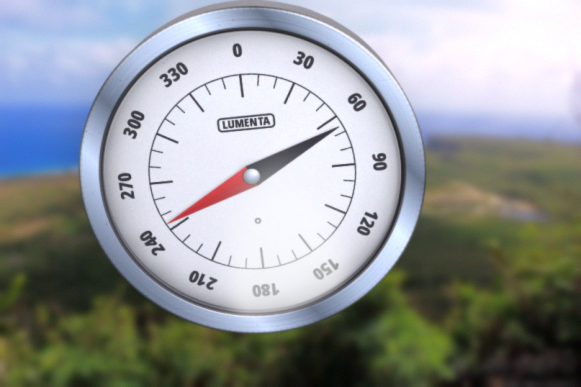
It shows value=245 unit=°
